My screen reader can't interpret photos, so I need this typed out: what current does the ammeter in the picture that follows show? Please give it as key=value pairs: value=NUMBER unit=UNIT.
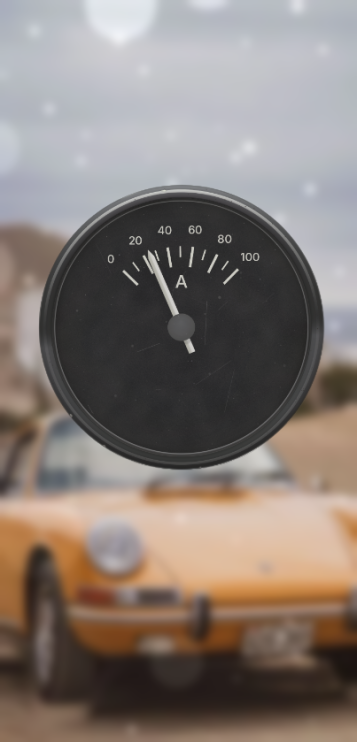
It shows value=25 unit=A
